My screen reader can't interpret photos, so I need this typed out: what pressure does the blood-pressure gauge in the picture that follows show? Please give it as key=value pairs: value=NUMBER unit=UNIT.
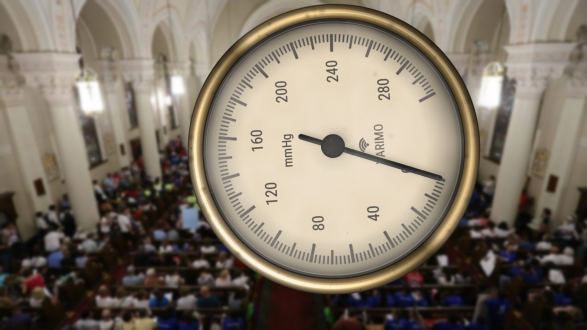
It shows value=0 unit=mmHg
